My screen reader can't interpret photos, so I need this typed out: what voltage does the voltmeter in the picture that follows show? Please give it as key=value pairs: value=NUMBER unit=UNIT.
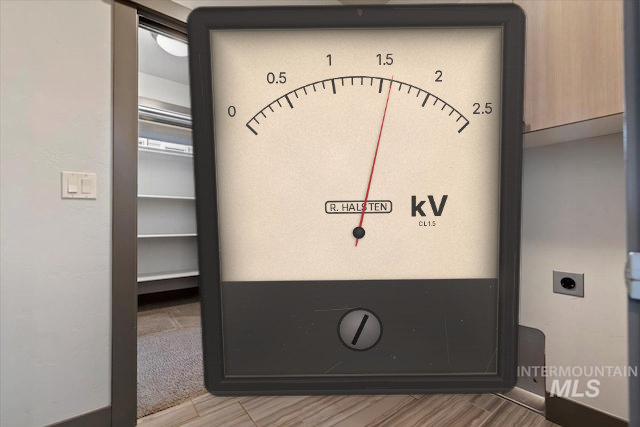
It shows value=1.6 unit=kV
